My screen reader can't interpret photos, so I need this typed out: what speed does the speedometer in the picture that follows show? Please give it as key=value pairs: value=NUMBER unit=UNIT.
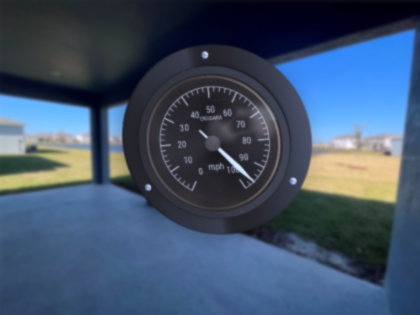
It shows value=96 unit=mph
